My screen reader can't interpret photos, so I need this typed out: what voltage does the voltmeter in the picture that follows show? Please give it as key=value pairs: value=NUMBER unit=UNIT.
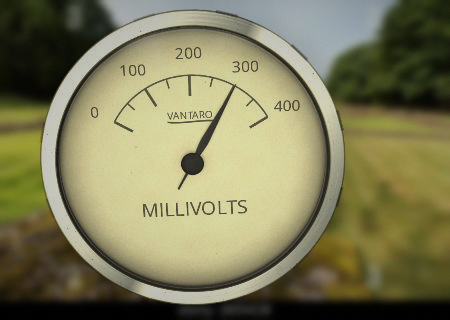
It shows value=300 unit=mV
